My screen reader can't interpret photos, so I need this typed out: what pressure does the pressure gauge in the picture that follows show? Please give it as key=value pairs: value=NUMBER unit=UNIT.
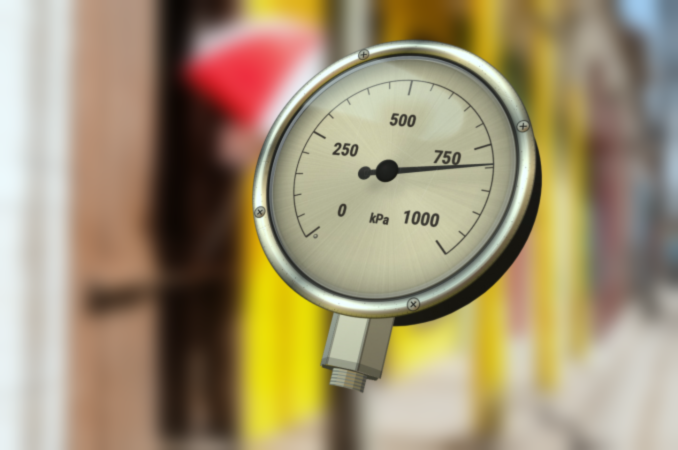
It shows value=800 unit=kPa
